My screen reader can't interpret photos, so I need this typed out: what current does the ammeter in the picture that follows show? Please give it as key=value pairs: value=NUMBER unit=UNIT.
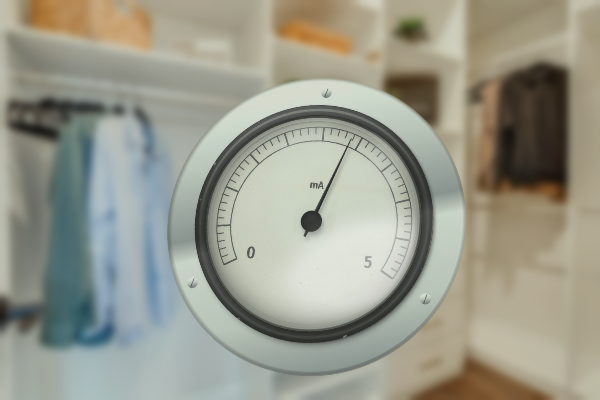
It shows value=2.9 unit=mA
